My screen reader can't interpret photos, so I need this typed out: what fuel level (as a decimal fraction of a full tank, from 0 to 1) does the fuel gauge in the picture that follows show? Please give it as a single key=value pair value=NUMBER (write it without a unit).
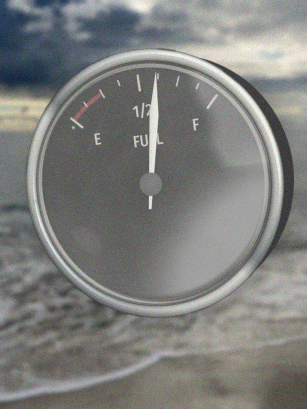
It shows value=0.625
